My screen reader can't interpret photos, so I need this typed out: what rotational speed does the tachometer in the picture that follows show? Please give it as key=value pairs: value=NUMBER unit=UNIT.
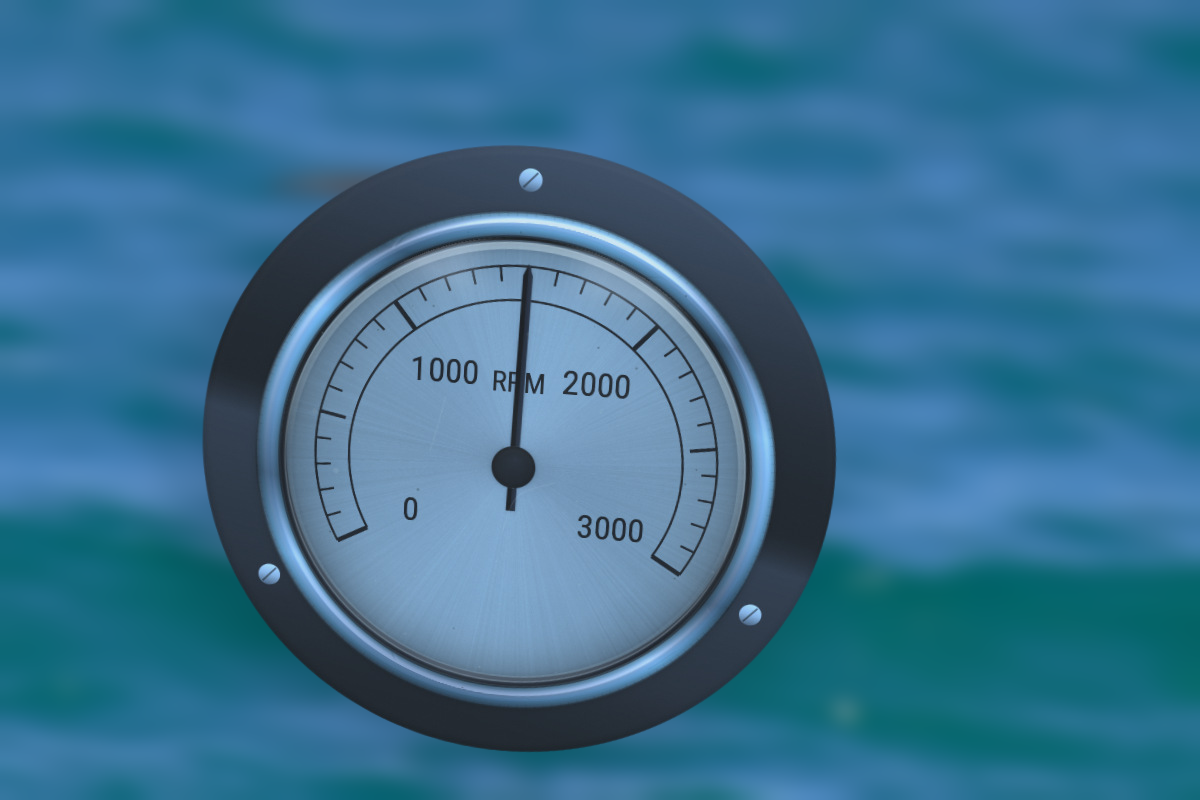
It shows value=1500 unit=rpm
